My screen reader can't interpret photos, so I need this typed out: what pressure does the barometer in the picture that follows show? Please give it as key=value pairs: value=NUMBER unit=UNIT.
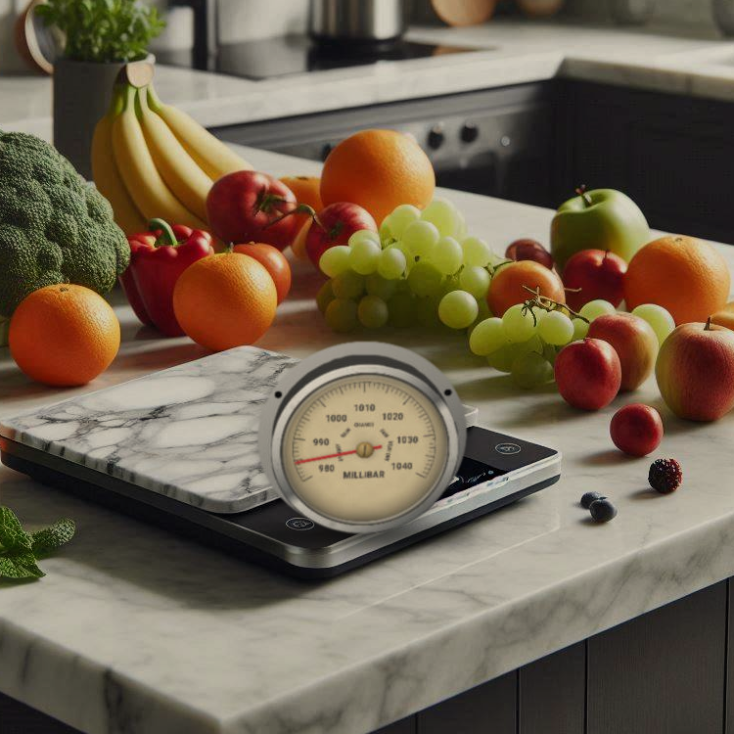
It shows value=985 unit=mbar
